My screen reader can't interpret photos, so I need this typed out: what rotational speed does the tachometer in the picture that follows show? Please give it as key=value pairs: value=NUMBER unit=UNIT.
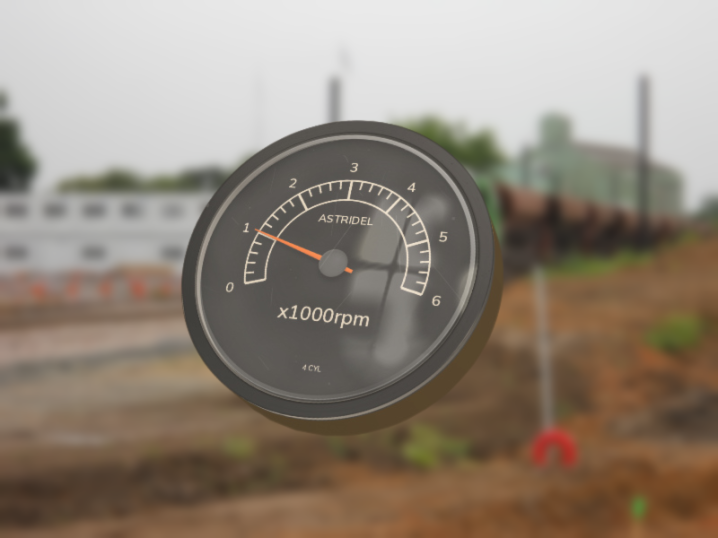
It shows value=1000 unit=rpm
